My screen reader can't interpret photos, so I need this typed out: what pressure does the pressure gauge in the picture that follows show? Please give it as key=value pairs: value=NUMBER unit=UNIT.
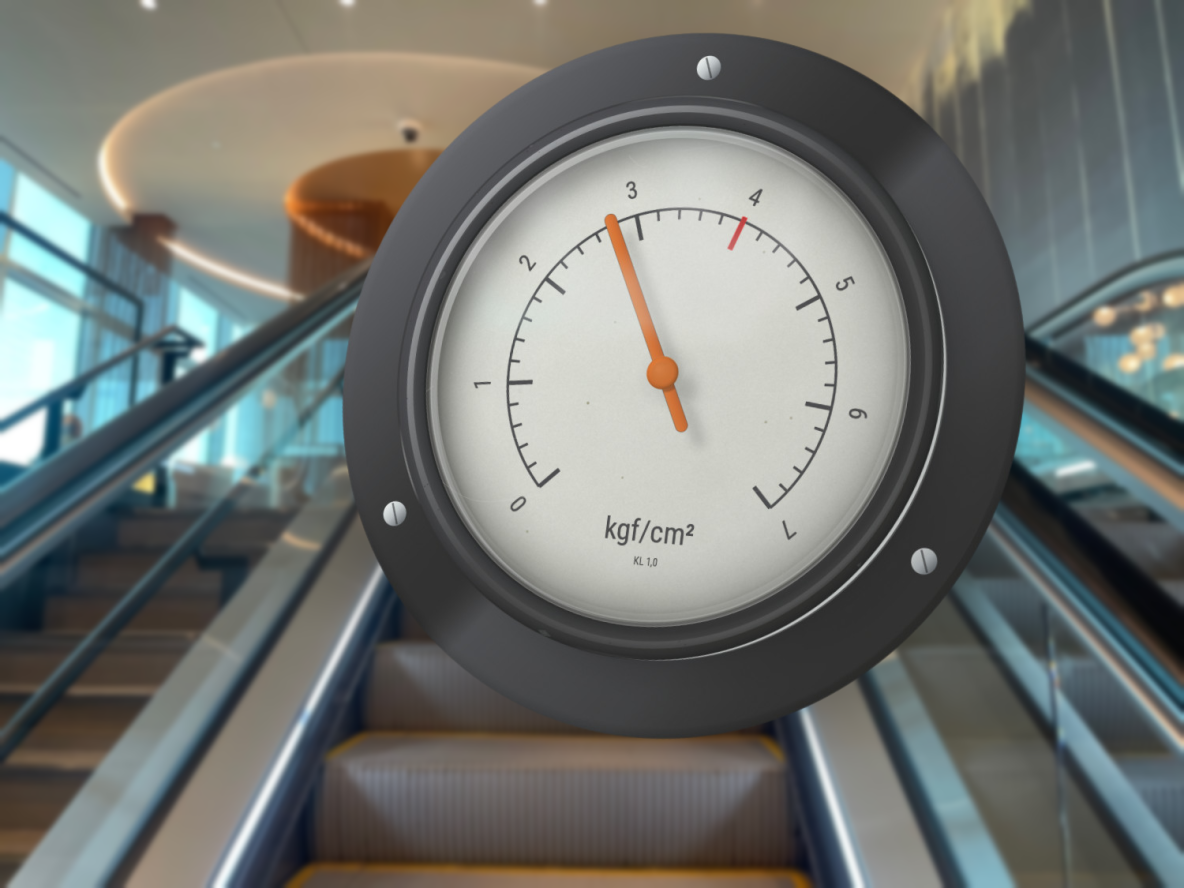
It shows value=2.8 unit=kg/cm²
